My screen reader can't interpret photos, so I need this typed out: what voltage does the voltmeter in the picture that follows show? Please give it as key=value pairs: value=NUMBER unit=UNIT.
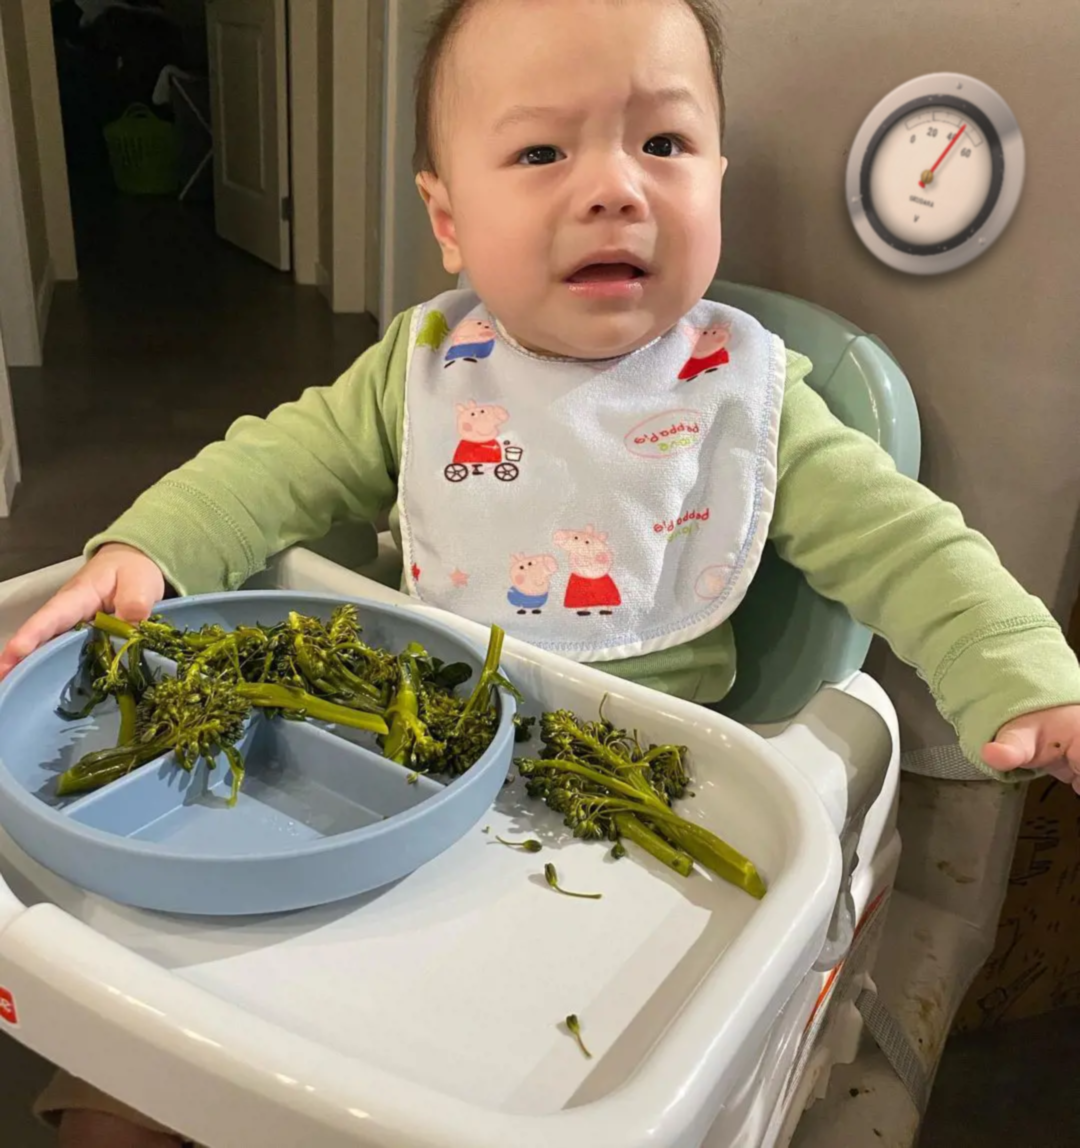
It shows value=45 unit=V
